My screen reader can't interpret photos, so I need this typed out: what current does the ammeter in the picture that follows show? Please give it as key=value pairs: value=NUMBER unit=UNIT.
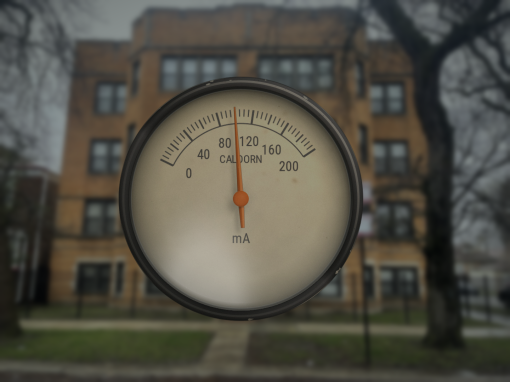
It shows value=100 unit=mA
